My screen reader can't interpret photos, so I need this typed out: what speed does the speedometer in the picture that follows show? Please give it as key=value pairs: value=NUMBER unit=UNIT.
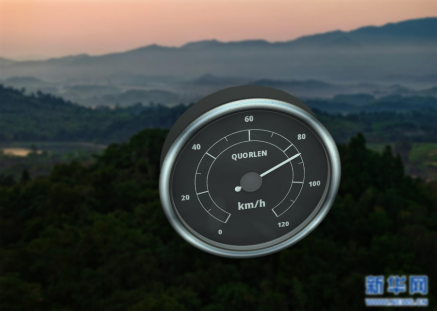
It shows value=85 unit=km/h
